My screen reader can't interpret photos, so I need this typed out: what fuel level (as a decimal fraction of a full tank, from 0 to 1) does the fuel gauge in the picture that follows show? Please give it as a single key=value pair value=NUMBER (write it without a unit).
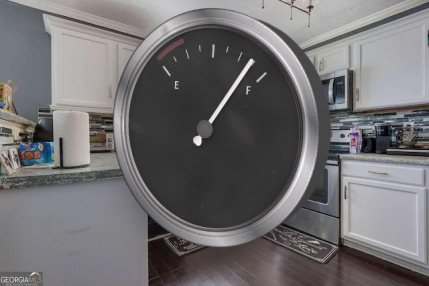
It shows value=0.875
